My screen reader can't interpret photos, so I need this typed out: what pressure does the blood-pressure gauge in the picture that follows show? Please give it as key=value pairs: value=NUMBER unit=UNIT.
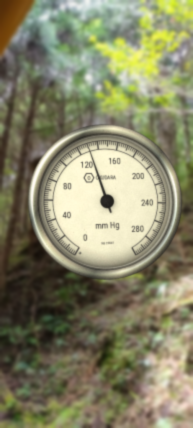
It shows value=130 unit=mmHg
